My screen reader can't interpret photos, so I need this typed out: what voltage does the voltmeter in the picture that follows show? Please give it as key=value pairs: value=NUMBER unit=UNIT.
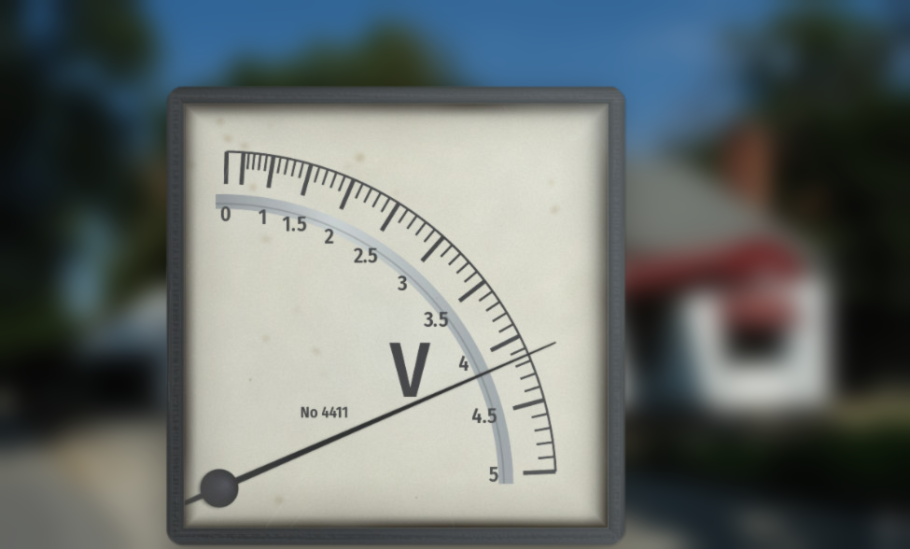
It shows value=4.15 unit=V
